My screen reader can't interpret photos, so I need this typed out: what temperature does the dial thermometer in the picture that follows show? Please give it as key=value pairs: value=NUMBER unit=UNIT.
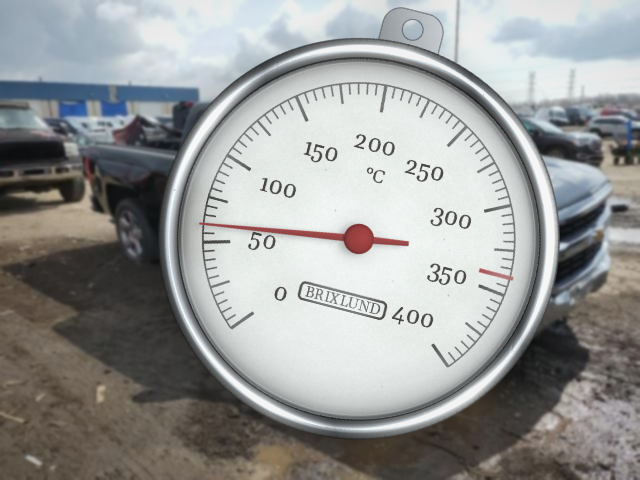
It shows value=60 unit=°C
